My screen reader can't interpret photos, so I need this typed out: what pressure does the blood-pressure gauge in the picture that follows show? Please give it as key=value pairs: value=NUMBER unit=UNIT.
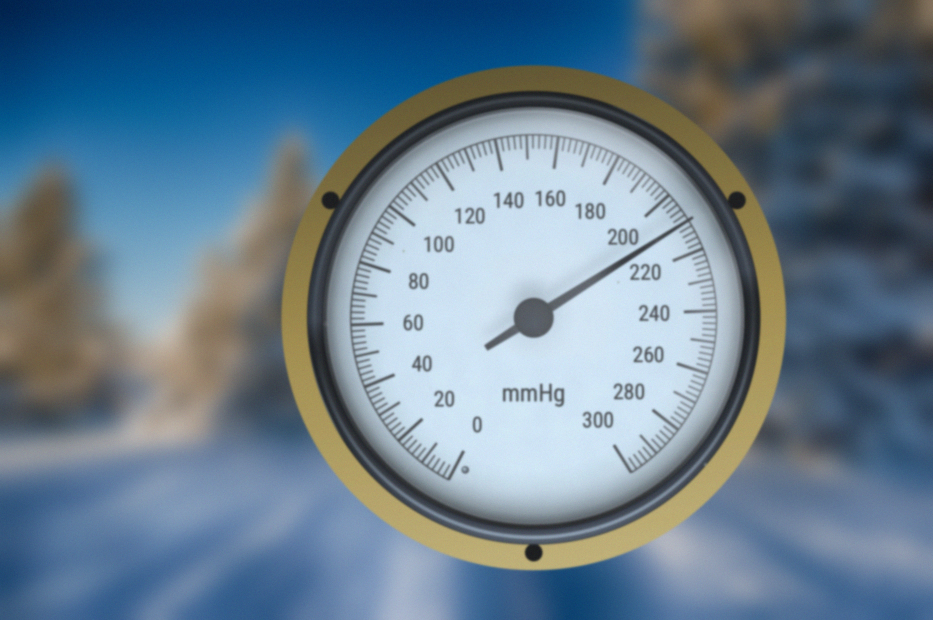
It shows value=210 unit=mmHg
